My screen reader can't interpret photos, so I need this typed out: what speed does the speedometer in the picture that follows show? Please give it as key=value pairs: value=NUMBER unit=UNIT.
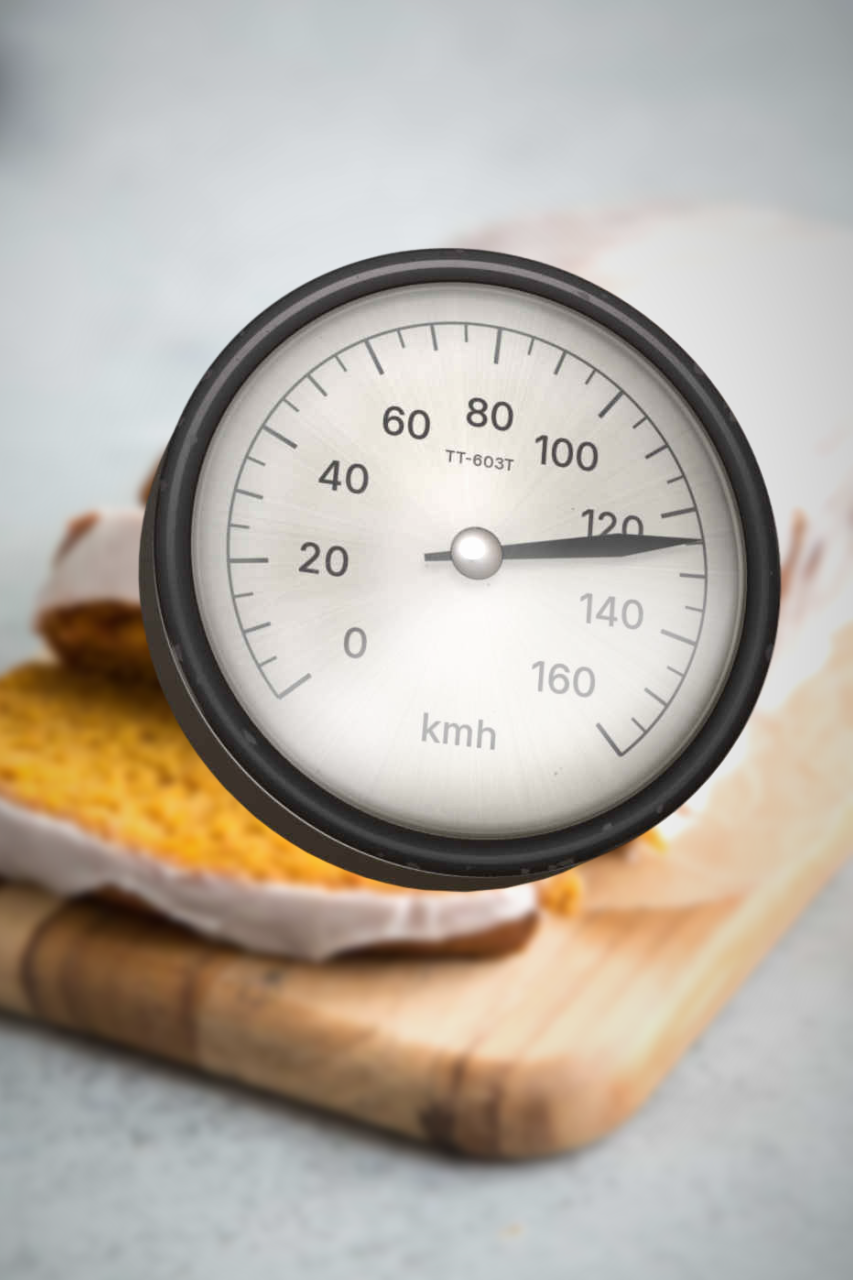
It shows value=125 unit=km/h
